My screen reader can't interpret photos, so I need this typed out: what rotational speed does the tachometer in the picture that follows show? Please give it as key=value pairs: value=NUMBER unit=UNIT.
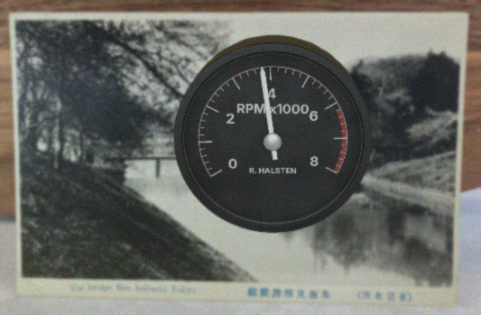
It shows value=3800 unit=rpm
